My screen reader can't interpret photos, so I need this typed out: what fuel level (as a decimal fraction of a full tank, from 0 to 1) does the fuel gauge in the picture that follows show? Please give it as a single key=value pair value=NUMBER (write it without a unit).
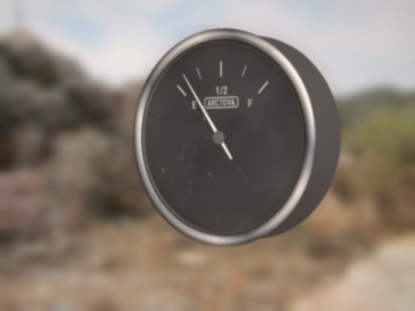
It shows value=0.125
